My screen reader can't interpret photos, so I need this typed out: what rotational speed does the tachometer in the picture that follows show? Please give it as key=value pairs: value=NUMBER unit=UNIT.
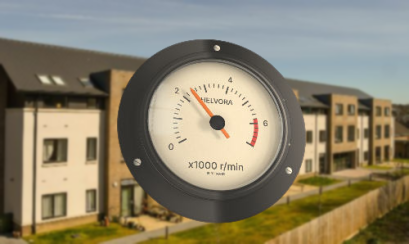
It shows value=2400 unit=rpm
